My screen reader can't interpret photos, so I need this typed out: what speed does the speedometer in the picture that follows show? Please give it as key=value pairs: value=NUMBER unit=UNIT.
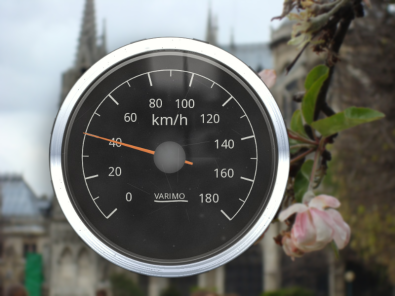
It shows value=40 unit=km/h
